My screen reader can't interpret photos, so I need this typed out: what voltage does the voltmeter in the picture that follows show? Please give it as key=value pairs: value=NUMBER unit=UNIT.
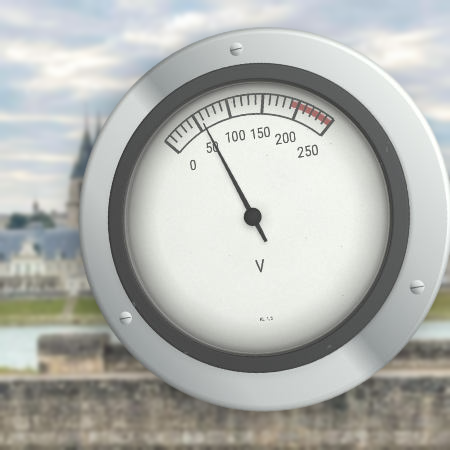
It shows value=60 unit=V
